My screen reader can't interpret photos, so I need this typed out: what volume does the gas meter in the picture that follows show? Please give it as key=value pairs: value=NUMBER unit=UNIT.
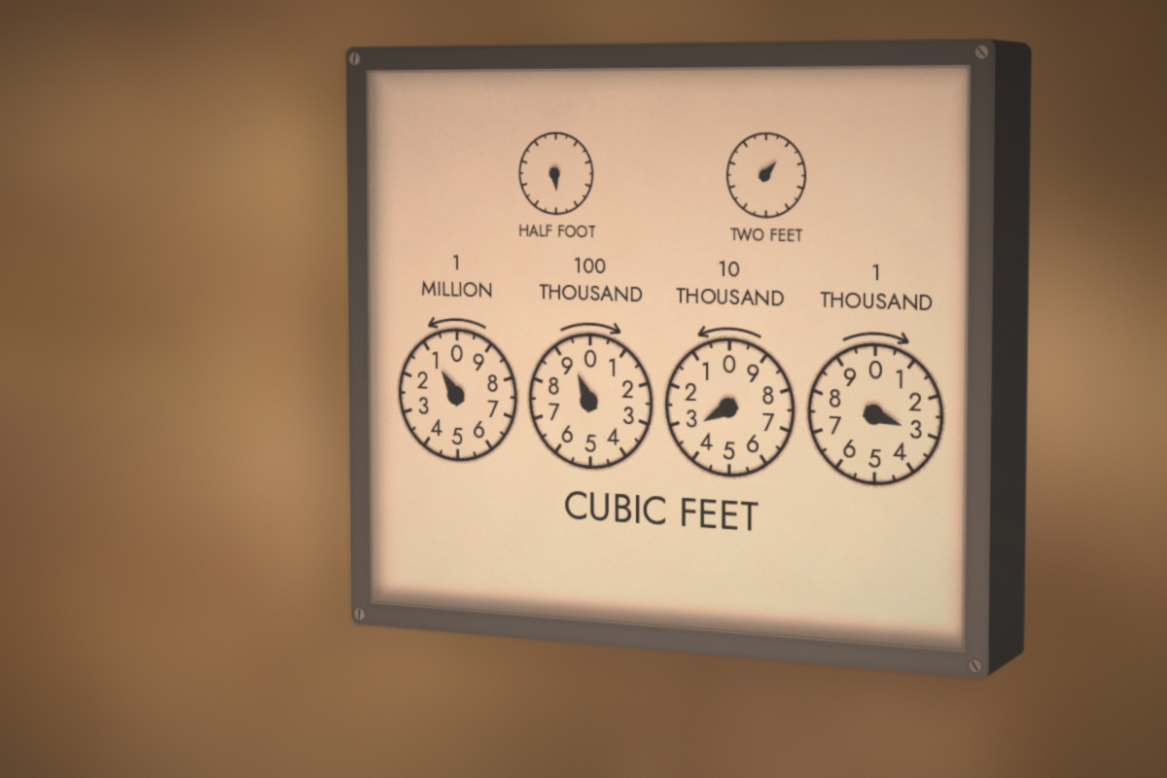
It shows value=93300 unit=ft³
